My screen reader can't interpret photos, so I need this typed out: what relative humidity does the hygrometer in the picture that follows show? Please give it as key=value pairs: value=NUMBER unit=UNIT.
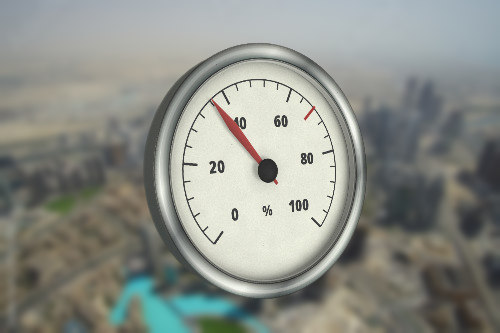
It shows value=36 unit=%
